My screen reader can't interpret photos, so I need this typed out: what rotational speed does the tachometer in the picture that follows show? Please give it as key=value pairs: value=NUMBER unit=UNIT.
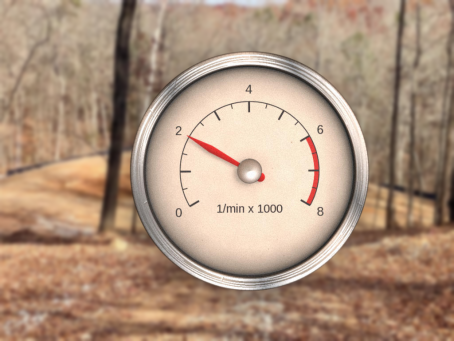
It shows value=2000 unit=rpm
